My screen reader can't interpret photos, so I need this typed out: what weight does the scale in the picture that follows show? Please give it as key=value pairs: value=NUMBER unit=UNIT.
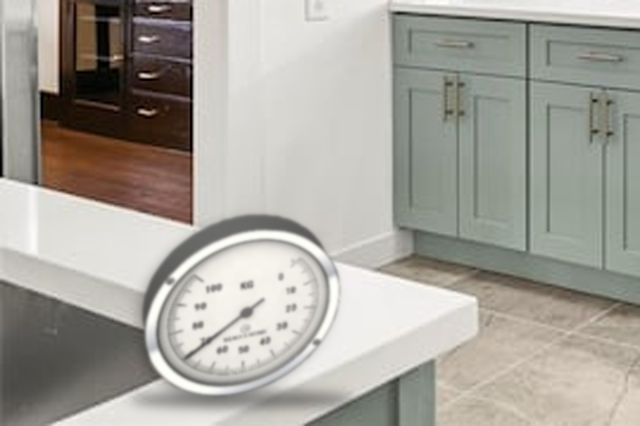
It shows value=70 unit=kg
